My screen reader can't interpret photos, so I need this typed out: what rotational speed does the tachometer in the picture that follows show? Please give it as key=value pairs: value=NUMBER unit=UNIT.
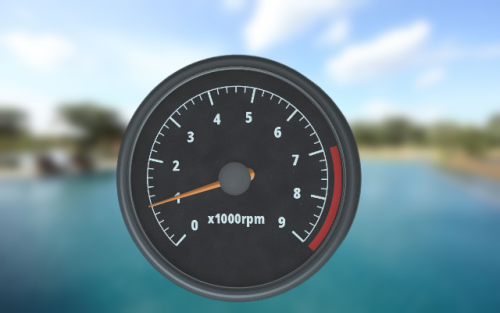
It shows value=1000 unit=rpm
